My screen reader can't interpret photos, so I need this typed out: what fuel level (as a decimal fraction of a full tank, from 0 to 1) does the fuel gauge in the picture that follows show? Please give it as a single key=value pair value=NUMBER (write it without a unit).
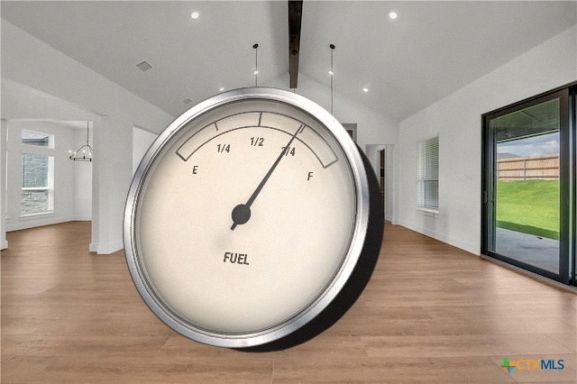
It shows value=0.75
